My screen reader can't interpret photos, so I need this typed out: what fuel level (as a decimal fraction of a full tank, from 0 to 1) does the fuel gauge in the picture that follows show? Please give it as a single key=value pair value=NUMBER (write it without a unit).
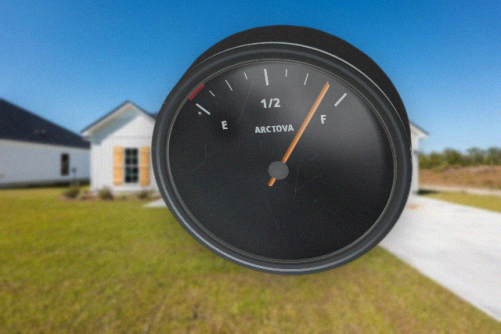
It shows value=0.875
